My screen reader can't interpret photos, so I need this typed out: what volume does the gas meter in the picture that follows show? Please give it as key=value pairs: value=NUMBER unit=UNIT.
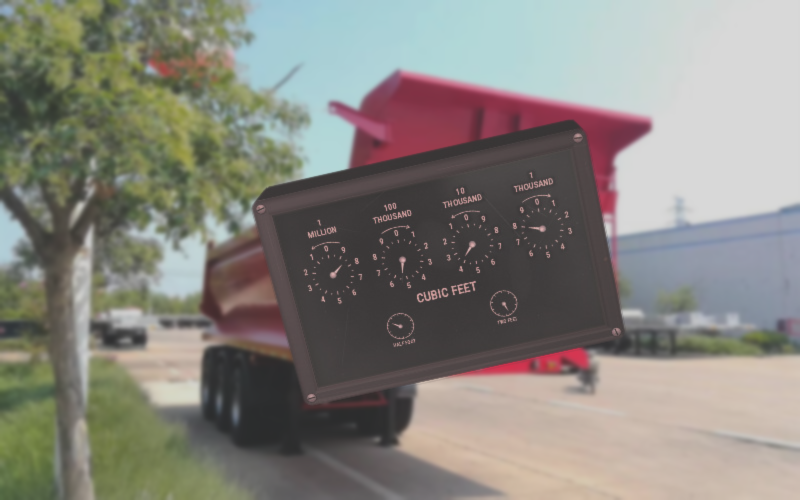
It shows value=853800 unit=ft³
